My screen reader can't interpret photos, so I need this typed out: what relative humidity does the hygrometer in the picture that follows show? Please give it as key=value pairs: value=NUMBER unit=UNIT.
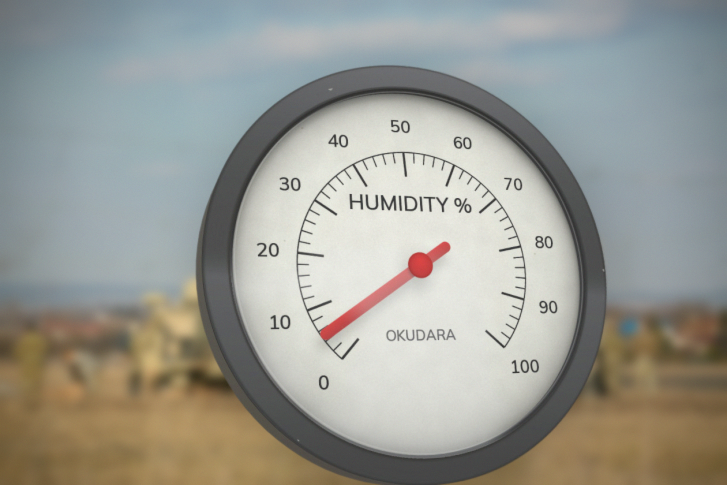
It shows value=5 unit=%
